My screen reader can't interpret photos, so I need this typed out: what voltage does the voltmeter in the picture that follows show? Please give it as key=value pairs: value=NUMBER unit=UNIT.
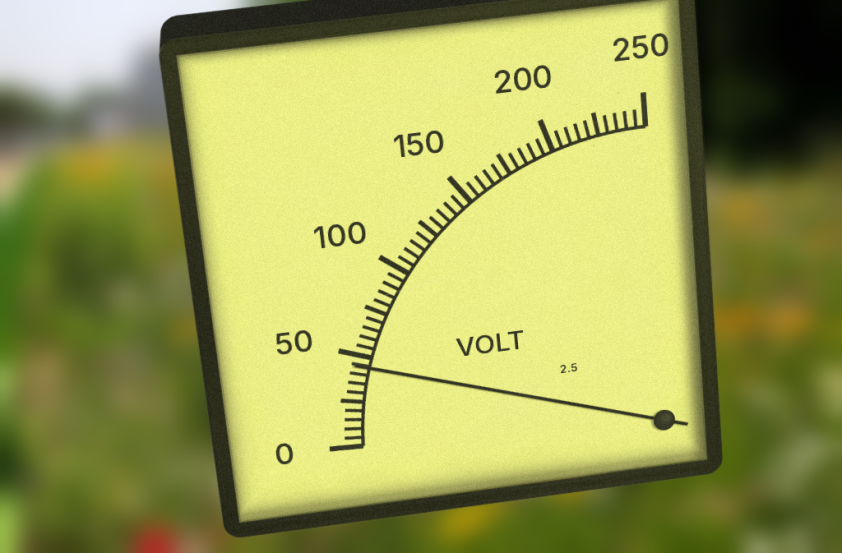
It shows value=45 unit=V
